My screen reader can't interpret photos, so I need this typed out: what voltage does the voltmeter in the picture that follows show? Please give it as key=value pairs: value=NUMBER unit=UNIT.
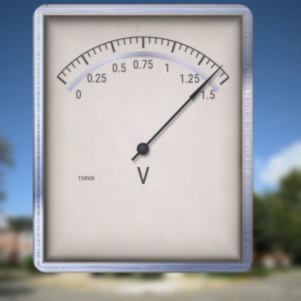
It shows value=1.4 unit=V
